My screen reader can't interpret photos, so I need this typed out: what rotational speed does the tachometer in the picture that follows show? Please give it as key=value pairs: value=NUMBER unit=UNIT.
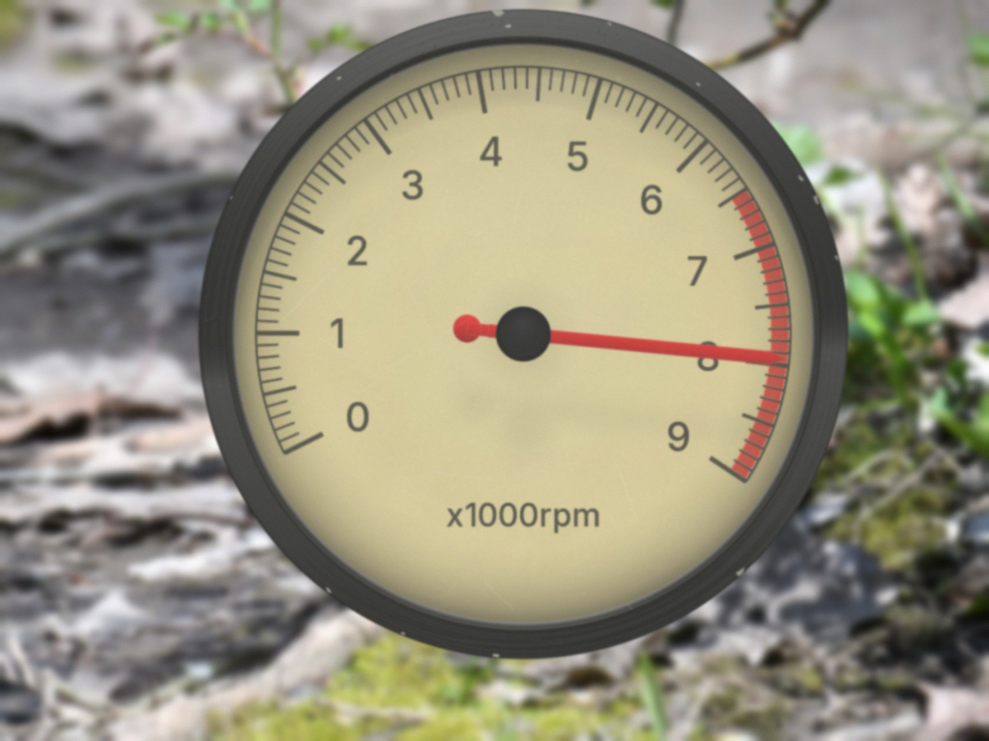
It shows value=7950 unit=rpm
